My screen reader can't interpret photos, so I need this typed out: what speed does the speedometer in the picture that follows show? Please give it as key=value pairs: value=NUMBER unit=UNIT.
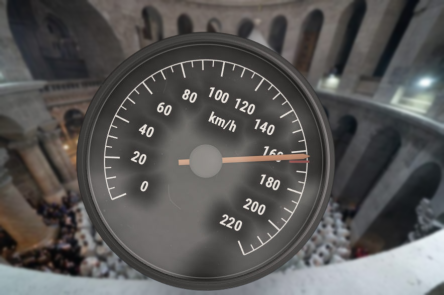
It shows value=162.5 unit=km/h
